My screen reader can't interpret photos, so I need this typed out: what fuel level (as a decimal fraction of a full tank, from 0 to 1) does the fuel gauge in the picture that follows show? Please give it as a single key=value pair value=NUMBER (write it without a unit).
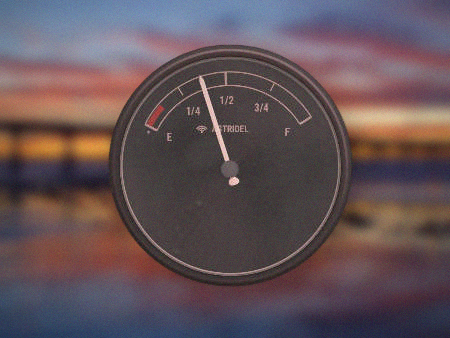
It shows value=0.375
